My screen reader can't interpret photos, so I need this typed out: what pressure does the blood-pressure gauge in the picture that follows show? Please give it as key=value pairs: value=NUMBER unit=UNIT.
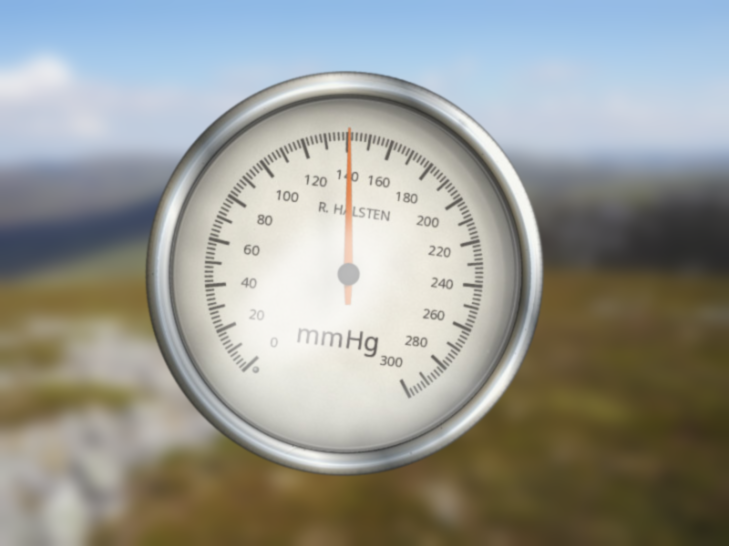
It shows value=140 unit=mmHg
